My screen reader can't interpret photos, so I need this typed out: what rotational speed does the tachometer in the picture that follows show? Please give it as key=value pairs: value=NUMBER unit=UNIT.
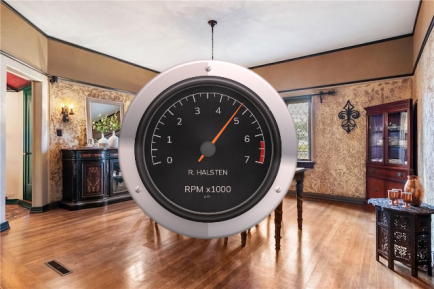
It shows value=4750 unit=rpm
